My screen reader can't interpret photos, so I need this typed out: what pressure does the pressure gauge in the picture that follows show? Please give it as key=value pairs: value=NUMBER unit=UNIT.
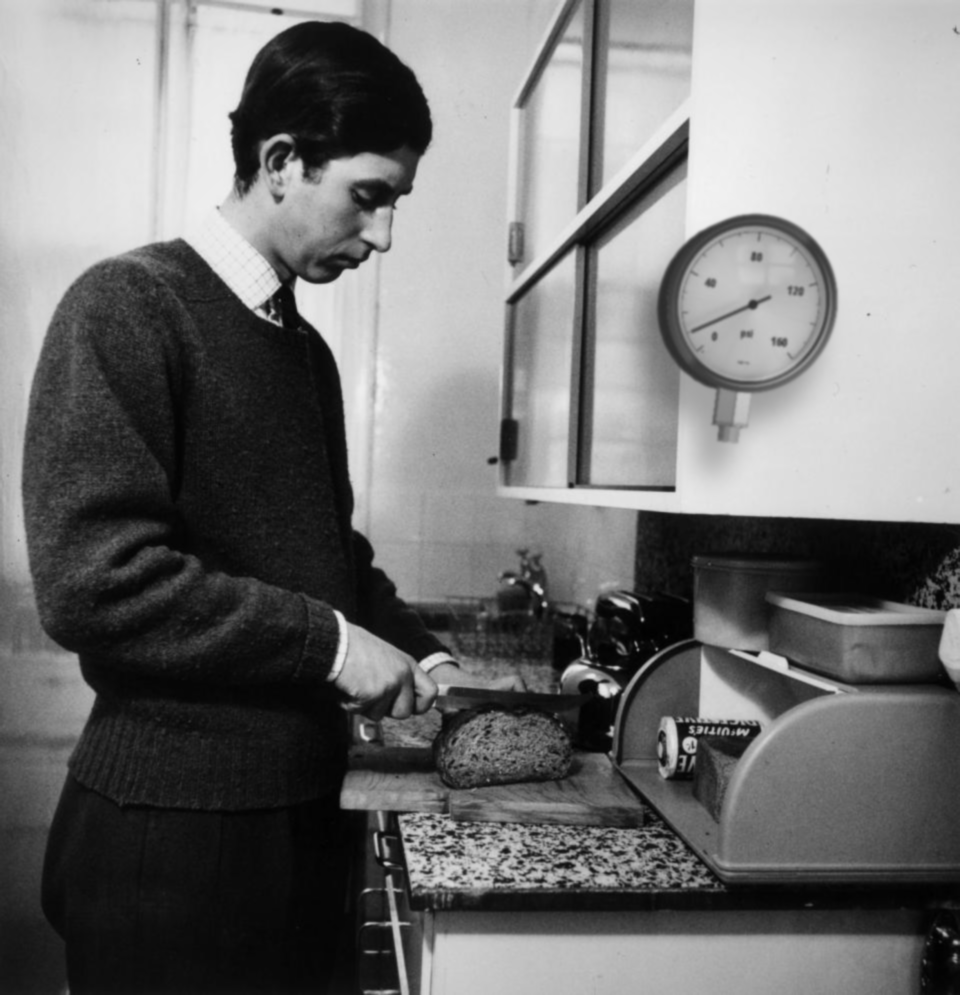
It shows value=10 unit=psi
